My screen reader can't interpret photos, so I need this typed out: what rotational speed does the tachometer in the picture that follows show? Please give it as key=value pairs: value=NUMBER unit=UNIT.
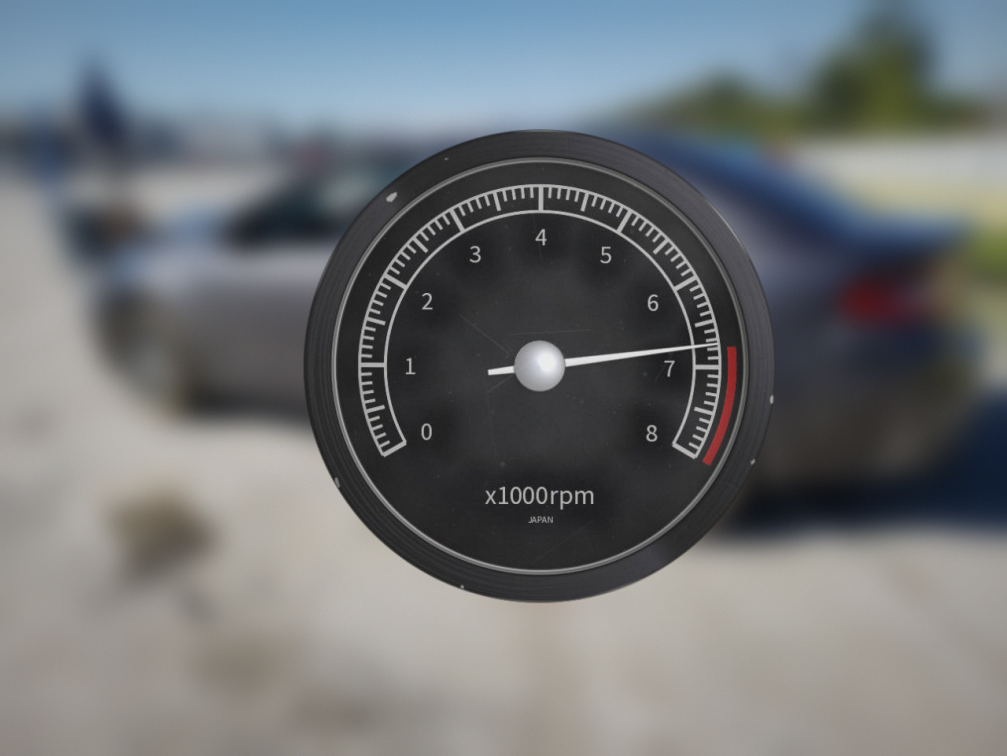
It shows value=6750 unit=rpm
